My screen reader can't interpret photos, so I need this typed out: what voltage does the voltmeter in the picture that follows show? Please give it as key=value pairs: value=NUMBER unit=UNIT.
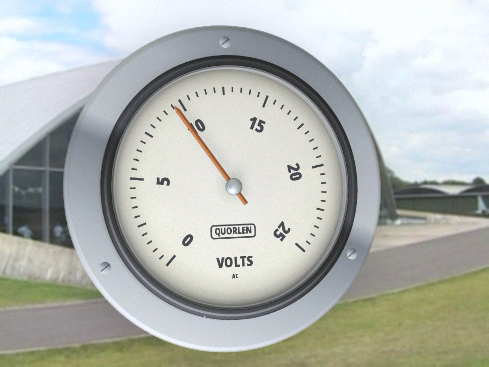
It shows value=9.5 unit=V
